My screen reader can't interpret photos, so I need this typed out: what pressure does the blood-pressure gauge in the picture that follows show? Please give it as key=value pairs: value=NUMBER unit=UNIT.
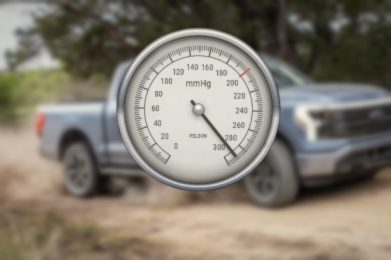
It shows value=290 unit=mmHg
